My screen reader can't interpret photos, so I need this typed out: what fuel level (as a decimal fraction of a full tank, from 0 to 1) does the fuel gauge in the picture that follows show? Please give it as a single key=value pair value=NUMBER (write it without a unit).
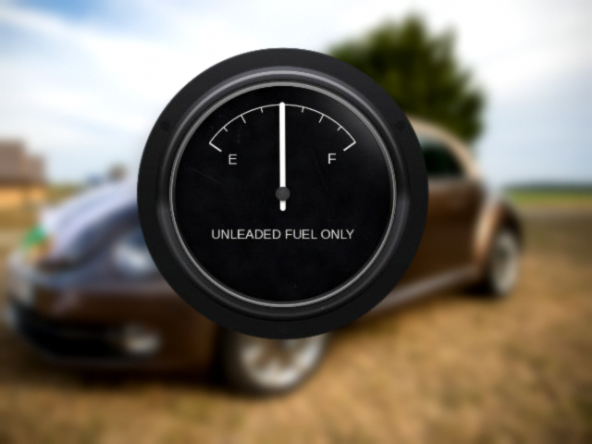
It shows value=0.5
